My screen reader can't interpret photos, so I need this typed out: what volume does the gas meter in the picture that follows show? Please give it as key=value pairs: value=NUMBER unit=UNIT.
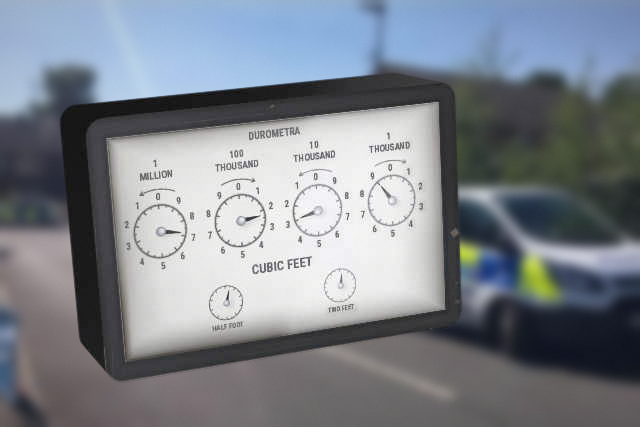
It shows value=722900 unit=ft³
